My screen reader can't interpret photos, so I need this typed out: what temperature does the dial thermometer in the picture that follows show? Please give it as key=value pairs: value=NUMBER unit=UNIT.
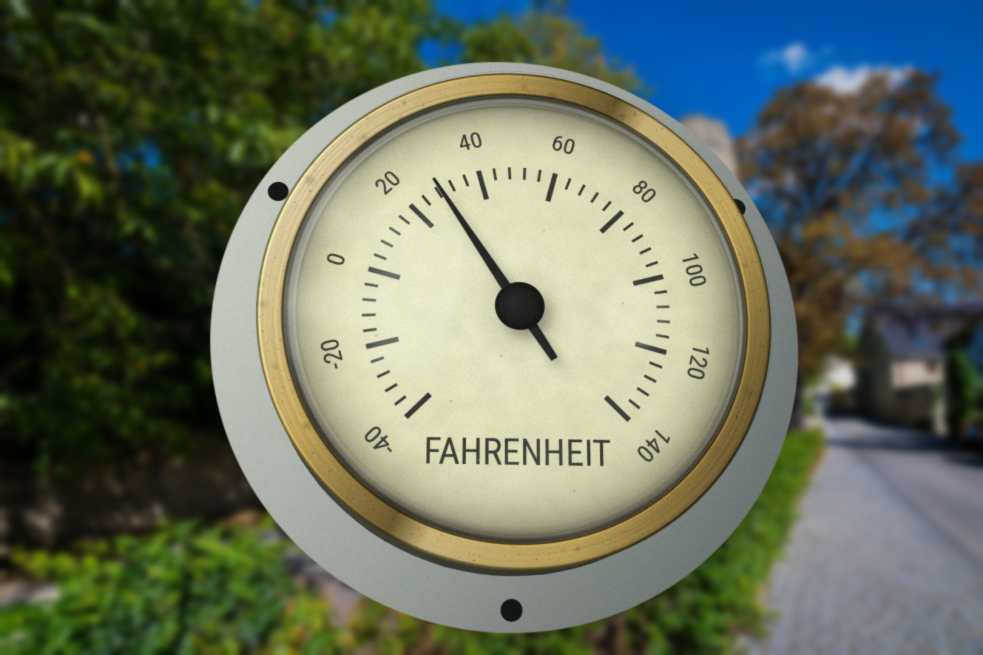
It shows value=28 unit=°F
